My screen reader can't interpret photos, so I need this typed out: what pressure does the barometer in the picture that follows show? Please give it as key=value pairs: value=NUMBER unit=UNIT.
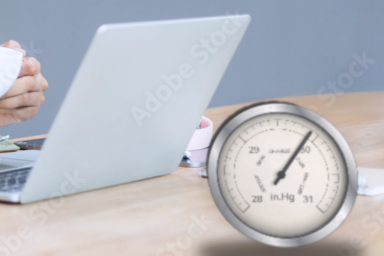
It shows value=29.9 unit=inHg
